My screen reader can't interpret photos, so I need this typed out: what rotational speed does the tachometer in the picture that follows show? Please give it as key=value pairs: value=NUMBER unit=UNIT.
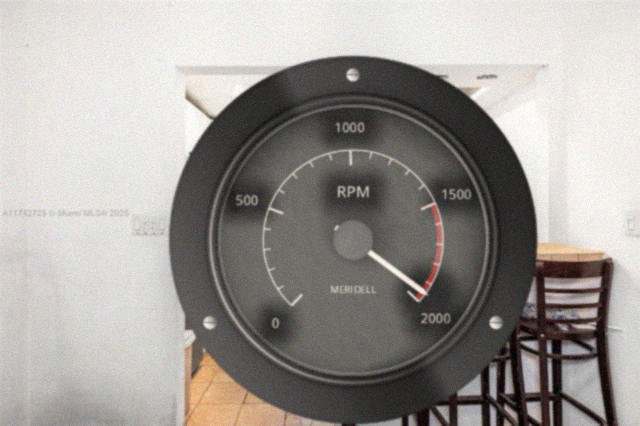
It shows value=1950 unit=rpm
